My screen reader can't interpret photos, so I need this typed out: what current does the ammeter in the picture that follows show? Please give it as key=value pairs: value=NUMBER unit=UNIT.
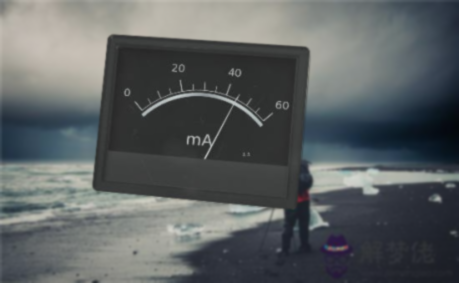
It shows value=45 unit=mA
